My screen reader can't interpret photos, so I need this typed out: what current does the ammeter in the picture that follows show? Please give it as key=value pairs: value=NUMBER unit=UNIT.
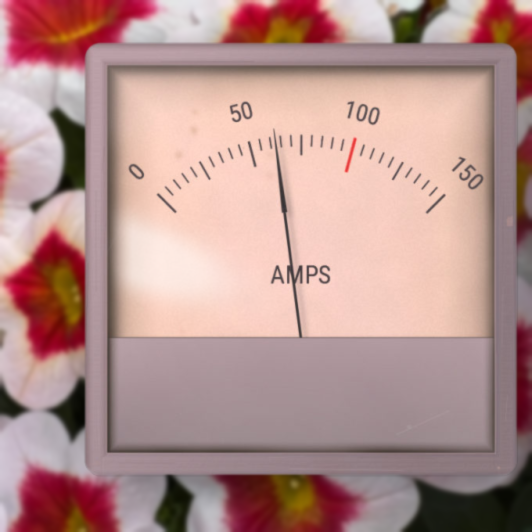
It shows value=62.5 unit=A
